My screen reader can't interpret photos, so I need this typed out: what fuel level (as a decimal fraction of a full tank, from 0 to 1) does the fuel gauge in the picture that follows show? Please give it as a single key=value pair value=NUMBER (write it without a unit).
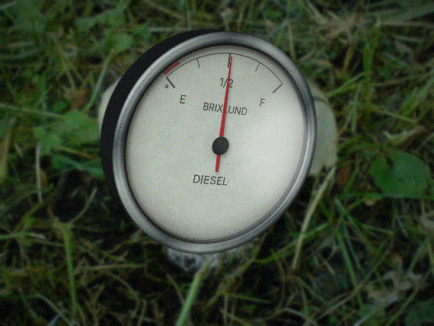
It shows value=0.5
